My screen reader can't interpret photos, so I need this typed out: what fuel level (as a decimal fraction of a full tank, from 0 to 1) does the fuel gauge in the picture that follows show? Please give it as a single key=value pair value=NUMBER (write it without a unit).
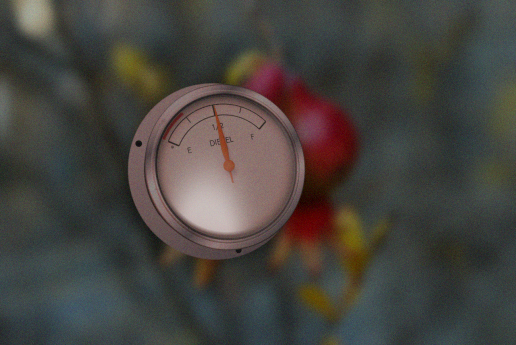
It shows value=0.5
